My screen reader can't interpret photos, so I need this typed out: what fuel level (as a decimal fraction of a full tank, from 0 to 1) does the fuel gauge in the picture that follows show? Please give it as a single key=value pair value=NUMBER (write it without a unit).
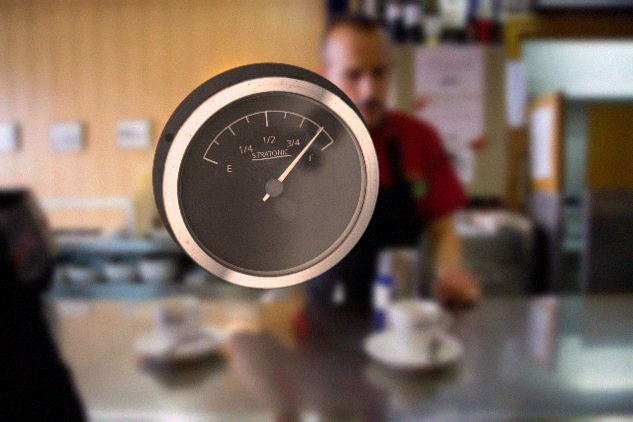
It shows value=0.875
